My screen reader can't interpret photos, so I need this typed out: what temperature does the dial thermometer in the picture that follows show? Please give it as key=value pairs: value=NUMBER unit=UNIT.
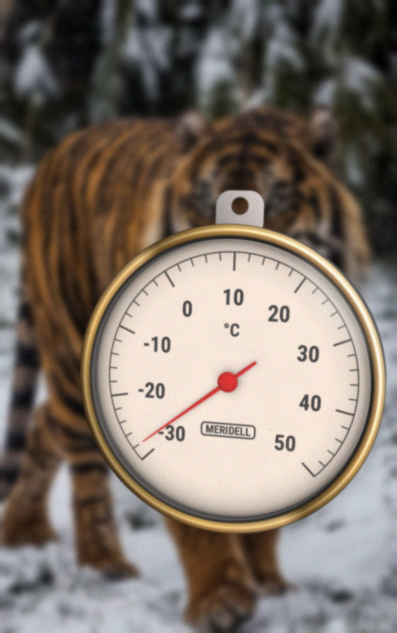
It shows value=-28 unit=°C
